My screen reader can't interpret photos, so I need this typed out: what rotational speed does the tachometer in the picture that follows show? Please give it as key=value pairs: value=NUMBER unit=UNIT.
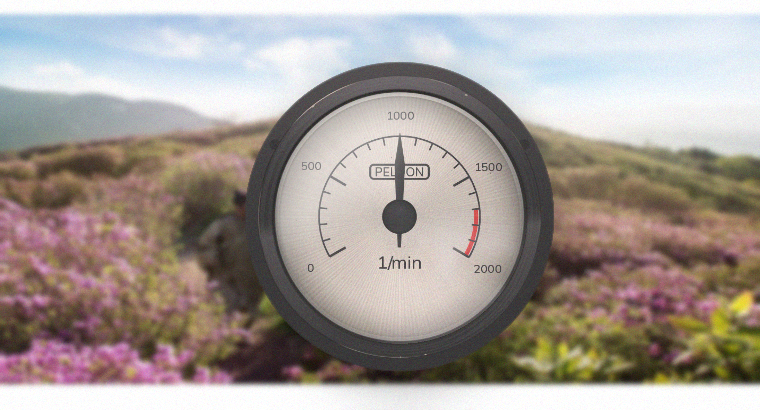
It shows value=1000 unit=rpm
